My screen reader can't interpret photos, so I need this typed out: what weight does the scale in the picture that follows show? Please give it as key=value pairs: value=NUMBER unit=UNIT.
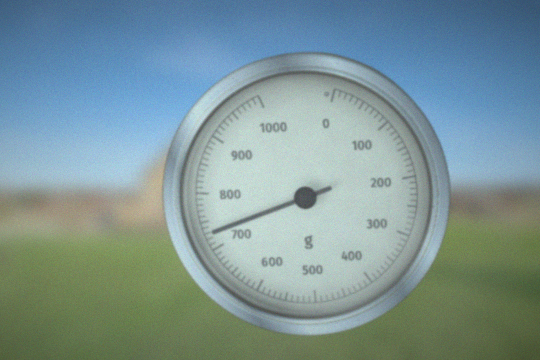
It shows value=730 unit=g
